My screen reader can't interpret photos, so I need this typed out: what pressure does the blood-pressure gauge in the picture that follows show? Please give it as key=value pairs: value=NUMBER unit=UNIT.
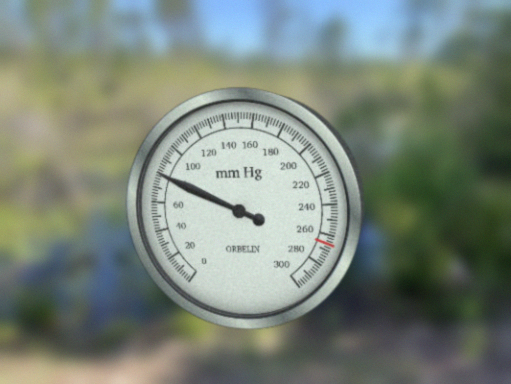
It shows value=80 unit=mmHg
